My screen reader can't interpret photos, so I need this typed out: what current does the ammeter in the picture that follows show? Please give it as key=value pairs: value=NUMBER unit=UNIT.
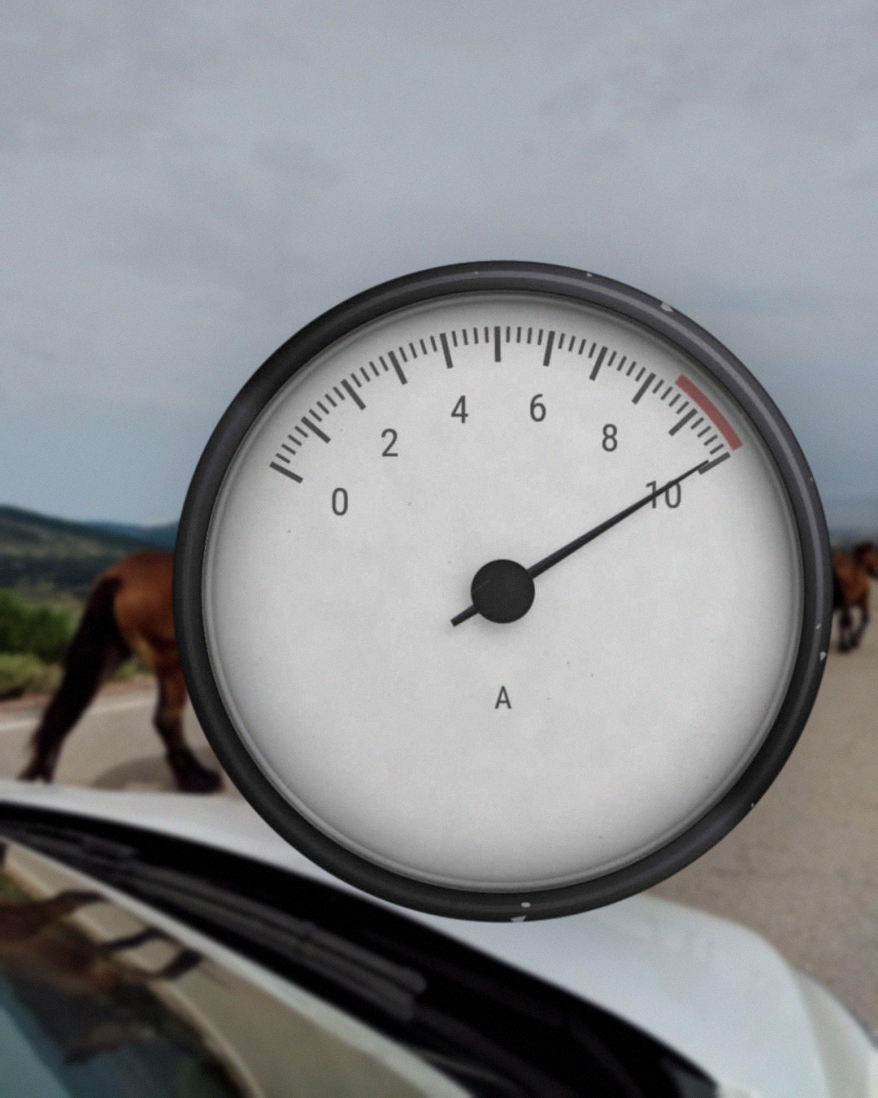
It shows value=9.9 unit=A
